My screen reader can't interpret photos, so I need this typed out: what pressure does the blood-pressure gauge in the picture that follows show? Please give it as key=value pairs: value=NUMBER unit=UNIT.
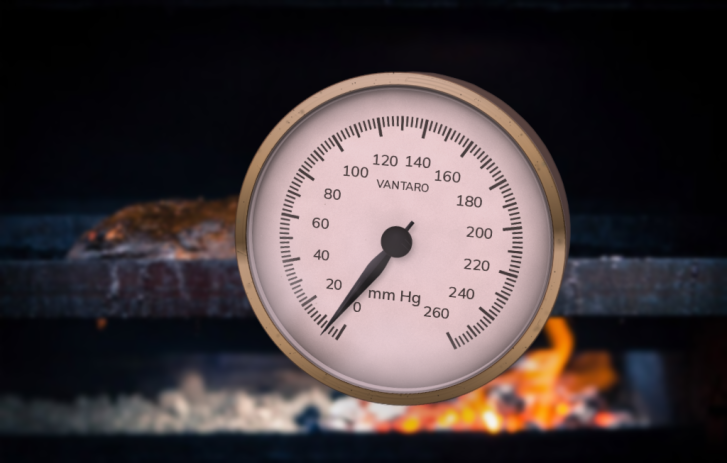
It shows value=6 unit=mmHg
